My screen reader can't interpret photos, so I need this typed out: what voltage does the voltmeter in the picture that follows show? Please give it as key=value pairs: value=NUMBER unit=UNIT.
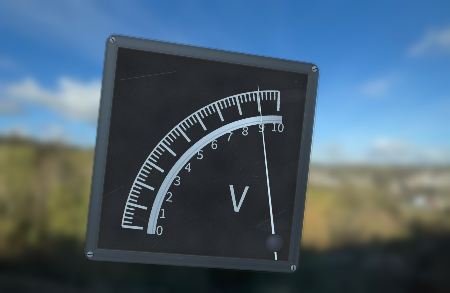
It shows value=9 unit=V
